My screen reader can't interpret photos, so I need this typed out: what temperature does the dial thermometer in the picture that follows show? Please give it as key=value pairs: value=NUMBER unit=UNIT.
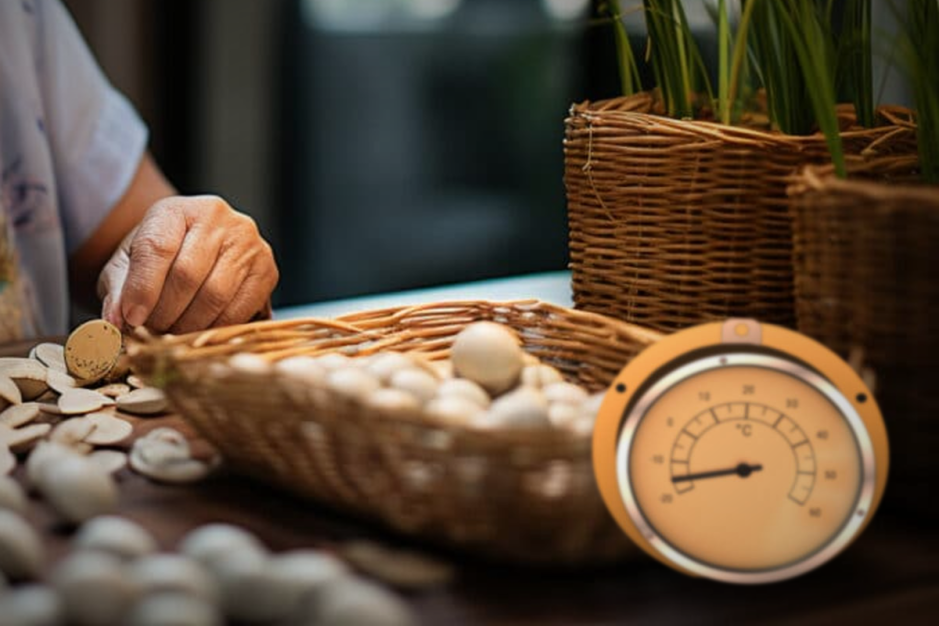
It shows value=-15 unit=°C
